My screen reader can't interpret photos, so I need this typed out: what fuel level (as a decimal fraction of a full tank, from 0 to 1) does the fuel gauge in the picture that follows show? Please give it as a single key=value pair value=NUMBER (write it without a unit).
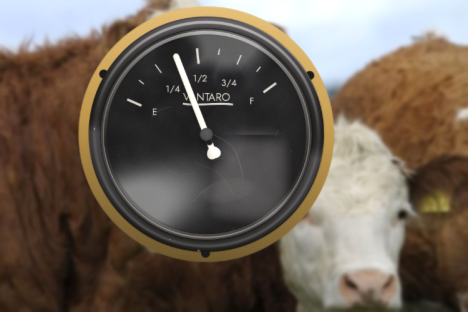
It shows value=0.375
